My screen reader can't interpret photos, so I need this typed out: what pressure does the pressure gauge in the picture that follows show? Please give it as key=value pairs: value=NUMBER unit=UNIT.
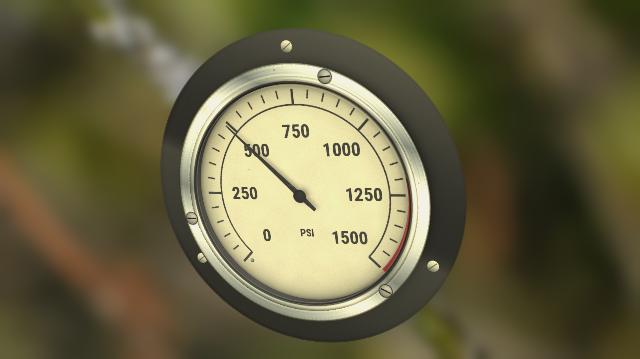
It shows value=500 unit=psi
